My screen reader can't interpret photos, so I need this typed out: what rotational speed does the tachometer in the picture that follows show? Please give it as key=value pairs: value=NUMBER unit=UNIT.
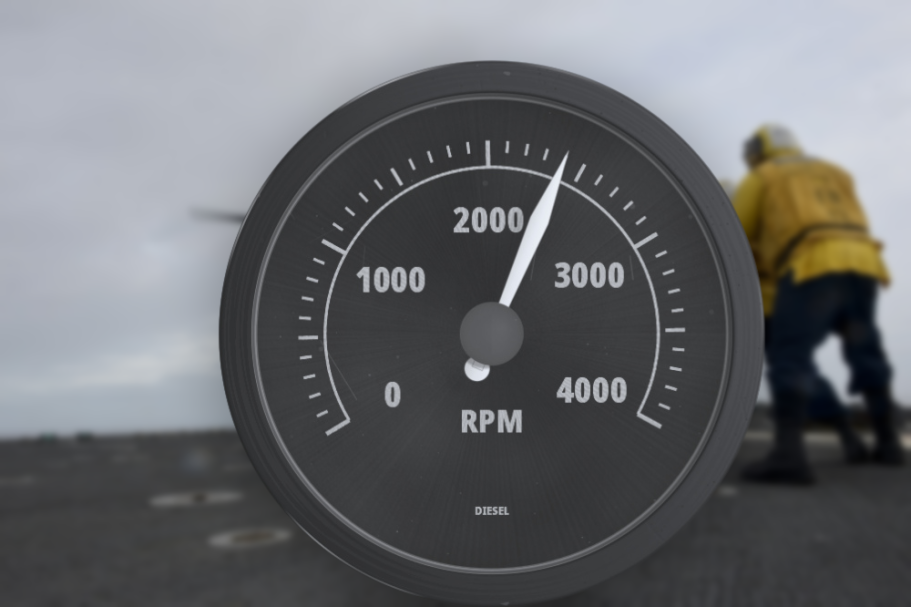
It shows value=2400 unit=rpm
